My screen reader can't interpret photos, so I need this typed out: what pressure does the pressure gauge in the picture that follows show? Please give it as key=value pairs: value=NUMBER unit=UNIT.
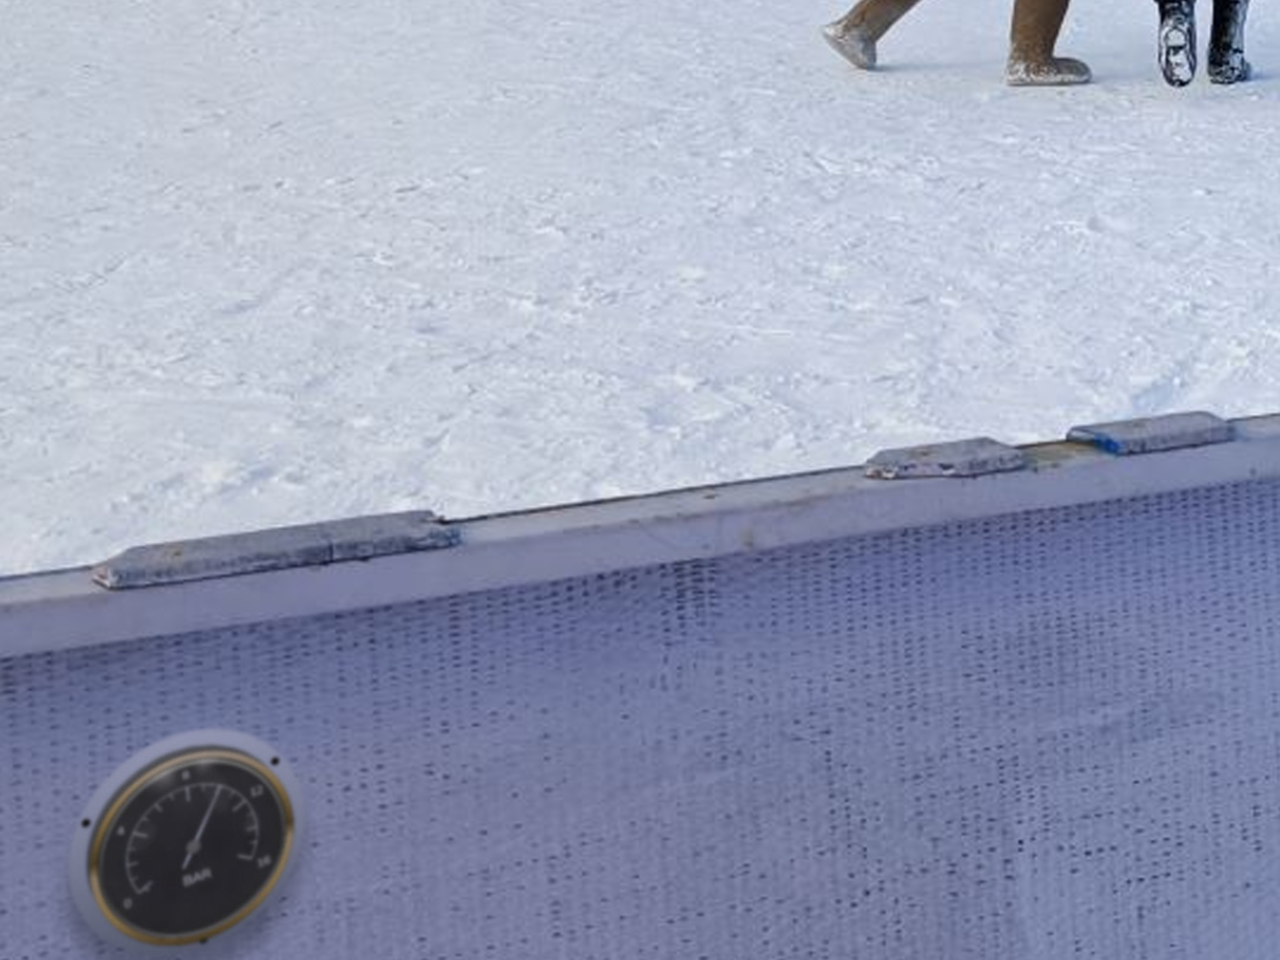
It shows value=10 unit=bar
